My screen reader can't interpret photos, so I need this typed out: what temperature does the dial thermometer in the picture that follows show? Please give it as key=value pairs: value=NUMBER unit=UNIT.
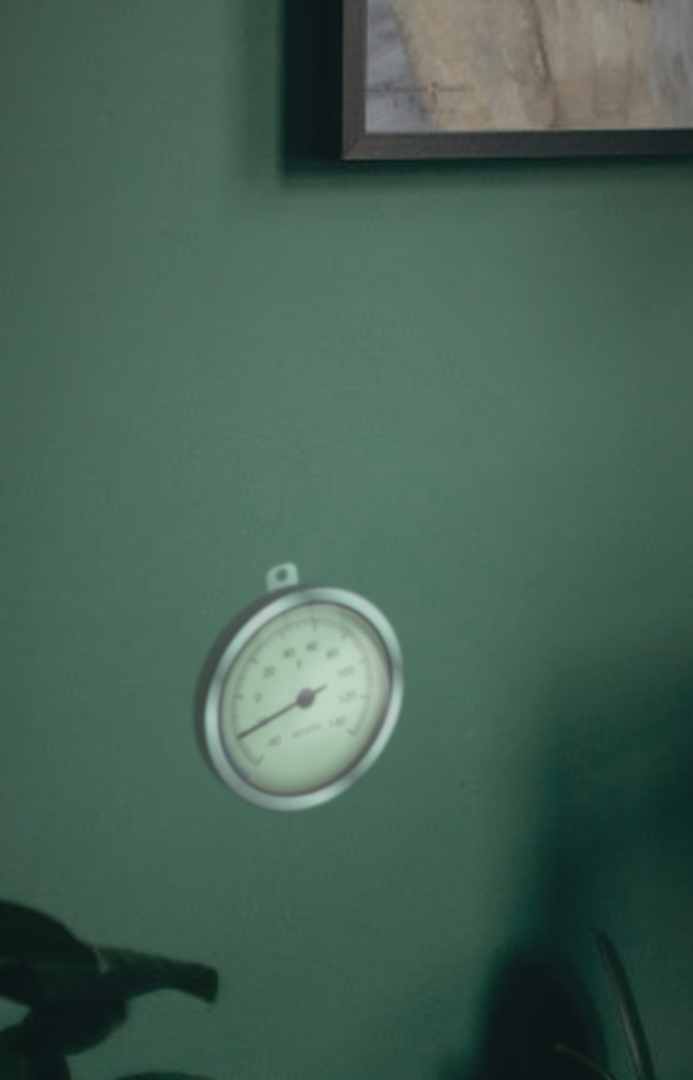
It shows value=-20 unit=°F
